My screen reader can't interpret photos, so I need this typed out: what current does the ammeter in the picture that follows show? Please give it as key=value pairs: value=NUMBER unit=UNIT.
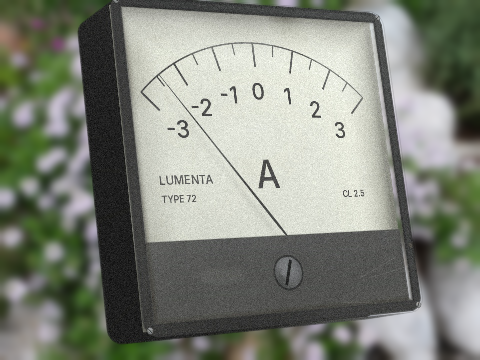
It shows value=-2.5 unit=A
